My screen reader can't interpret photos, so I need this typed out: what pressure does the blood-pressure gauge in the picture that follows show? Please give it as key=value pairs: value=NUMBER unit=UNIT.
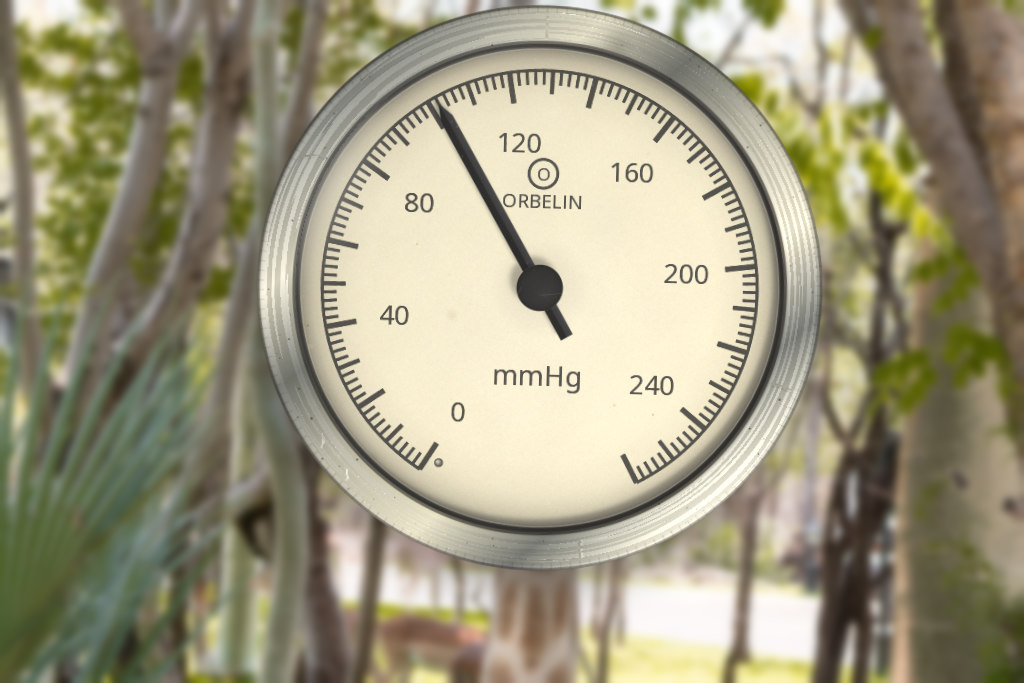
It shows value=102 unit=mmHg
